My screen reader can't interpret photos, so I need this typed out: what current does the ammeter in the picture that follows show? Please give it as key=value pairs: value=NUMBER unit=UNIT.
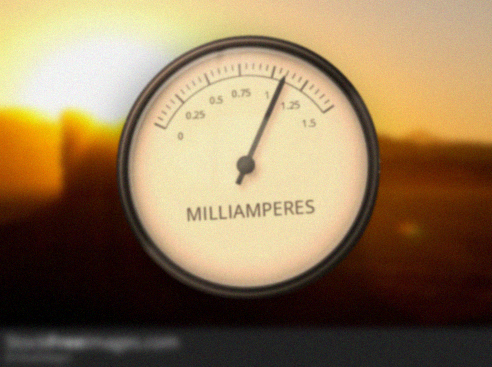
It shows value=1.1 unit=mA
